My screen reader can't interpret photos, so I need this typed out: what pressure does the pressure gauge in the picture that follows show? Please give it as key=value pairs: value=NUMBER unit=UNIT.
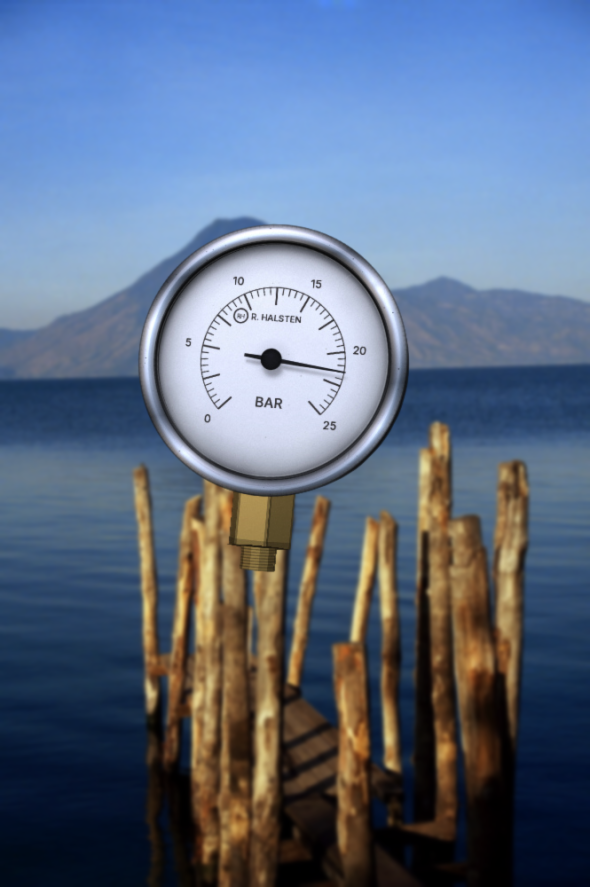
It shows value=21.5 unit=bar
